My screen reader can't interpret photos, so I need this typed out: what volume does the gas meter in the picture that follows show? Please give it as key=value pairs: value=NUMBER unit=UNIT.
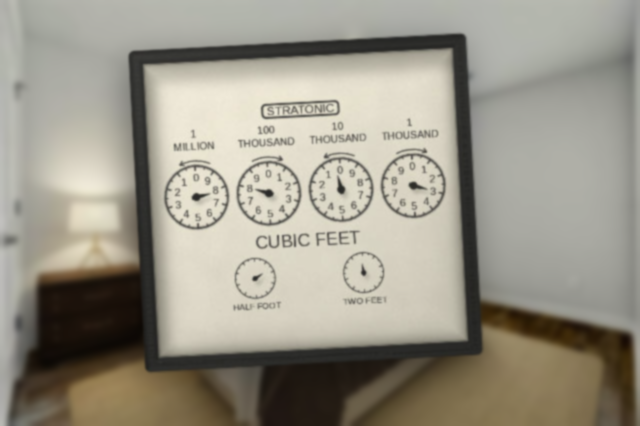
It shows value=780300 unit=ft³
